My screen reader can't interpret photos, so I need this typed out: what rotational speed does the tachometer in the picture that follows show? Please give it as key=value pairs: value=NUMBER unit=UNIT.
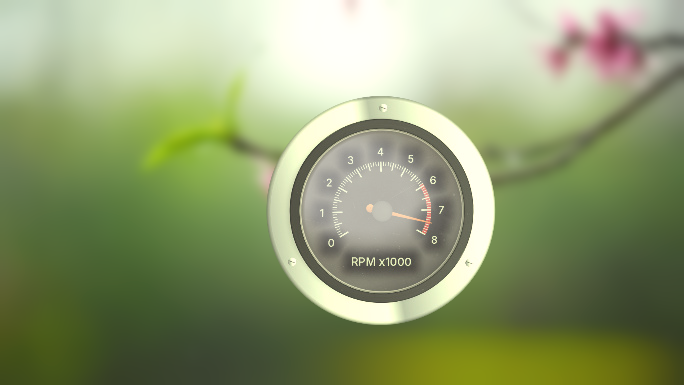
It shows value=7500 unit=rpm
